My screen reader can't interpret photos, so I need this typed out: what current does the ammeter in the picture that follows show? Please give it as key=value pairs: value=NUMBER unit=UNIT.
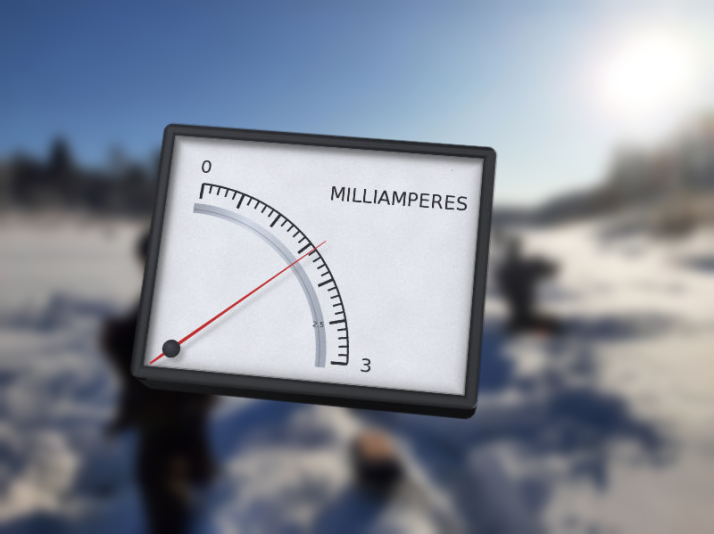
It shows value=1.6 unit=mA
